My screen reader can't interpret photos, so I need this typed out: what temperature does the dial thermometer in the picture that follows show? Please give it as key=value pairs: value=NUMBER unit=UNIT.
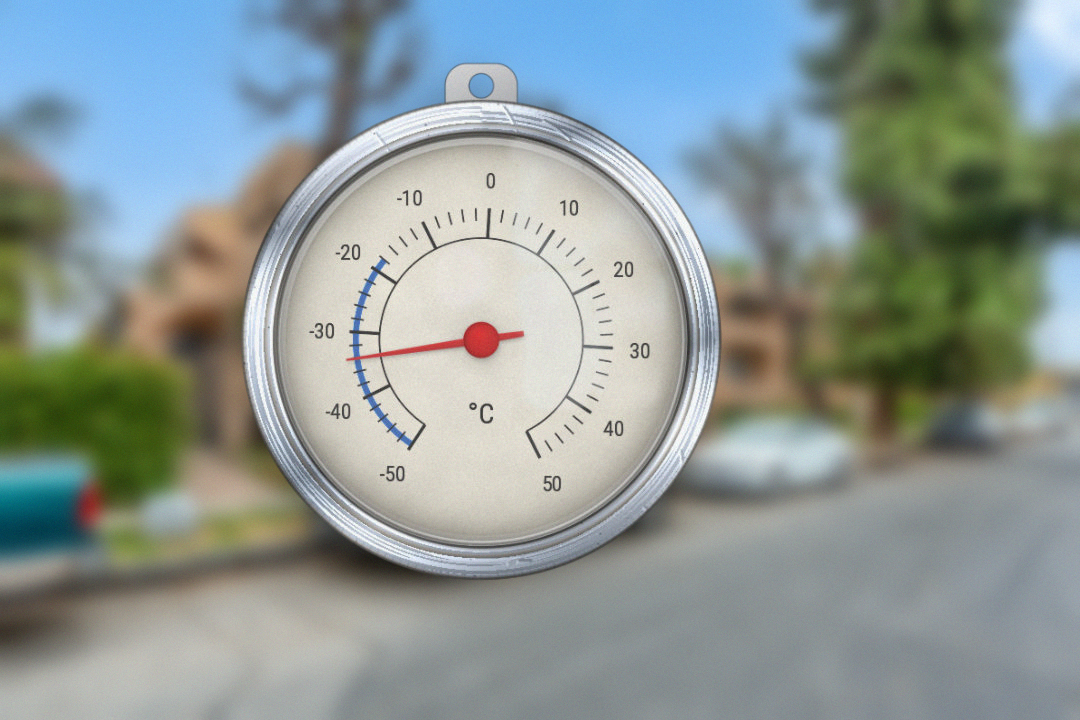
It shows value=-34 unit=°C
